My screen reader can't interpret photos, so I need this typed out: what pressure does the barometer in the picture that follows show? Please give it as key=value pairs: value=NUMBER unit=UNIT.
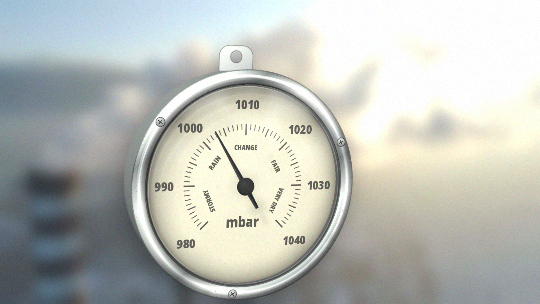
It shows value=1003 unit=mbar
